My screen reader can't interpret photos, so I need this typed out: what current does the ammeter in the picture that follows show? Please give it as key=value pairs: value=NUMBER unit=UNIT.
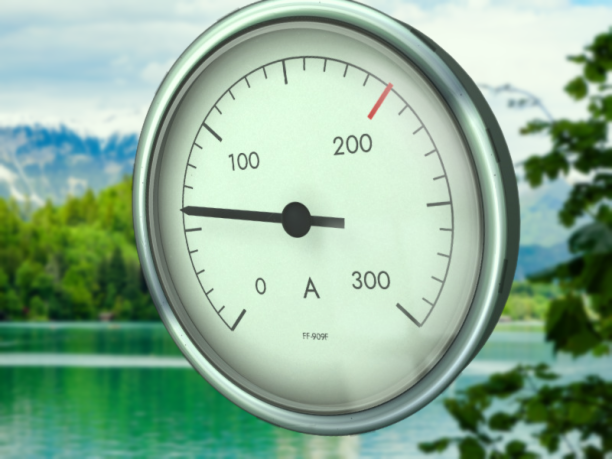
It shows value=60 unit=A
